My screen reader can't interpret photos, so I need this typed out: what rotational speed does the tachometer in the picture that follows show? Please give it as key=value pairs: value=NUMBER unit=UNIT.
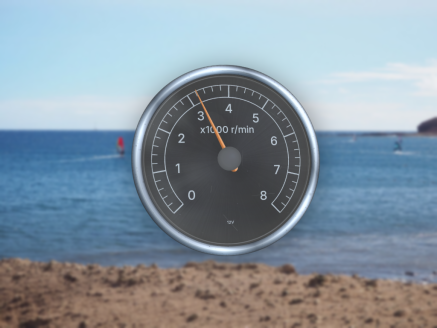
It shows value=3200 unit=rpm
